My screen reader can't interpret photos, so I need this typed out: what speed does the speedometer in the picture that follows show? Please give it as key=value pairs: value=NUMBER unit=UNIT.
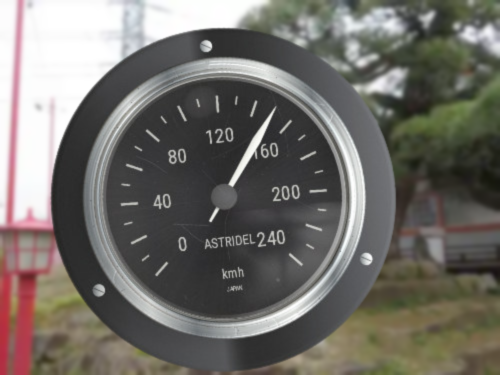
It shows value=150 unit=km/h
